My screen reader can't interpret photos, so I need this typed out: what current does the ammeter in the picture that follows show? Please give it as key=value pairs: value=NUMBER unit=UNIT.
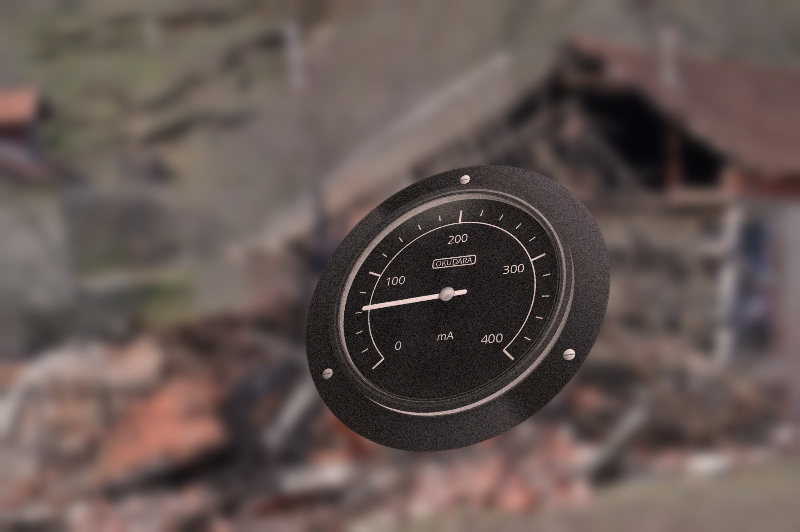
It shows value=60 unit=mA
